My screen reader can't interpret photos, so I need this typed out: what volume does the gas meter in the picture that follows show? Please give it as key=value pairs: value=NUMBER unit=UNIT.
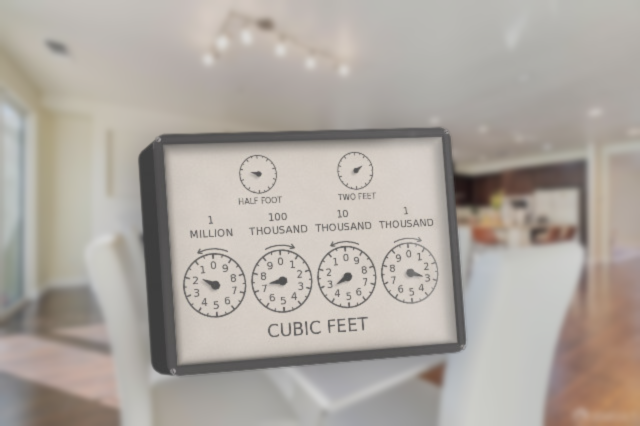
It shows value=173300 unit=ft³
